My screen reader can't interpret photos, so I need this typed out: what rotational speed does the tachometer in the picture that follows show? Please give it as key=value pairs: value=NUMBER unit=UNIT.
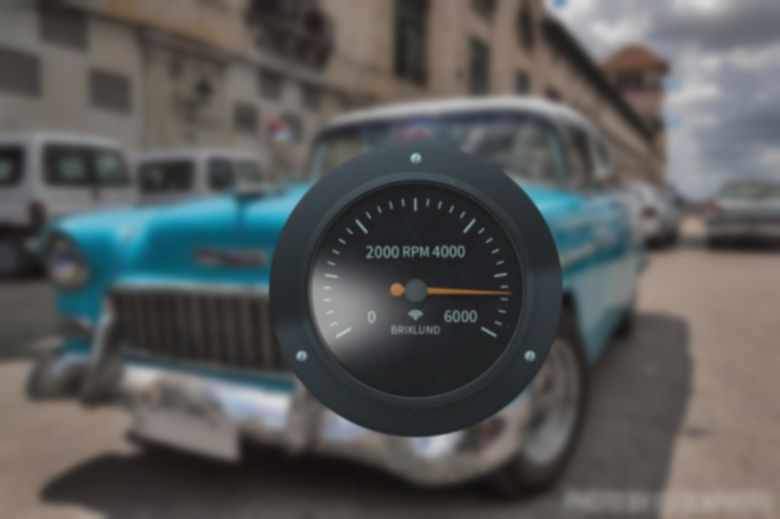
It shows value=5300 unit=rpm
